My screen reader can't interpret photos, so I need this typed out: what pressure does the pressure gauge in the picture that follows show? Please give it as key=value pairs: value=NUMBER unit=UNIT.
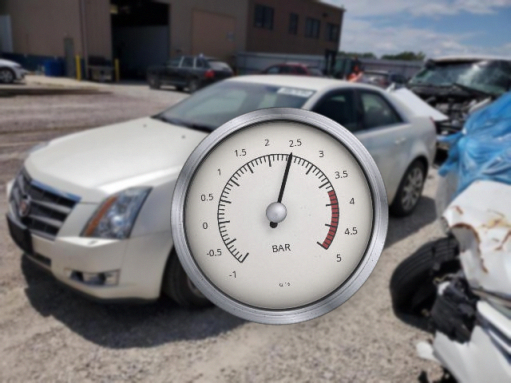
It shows value=2.5 unit=bar
